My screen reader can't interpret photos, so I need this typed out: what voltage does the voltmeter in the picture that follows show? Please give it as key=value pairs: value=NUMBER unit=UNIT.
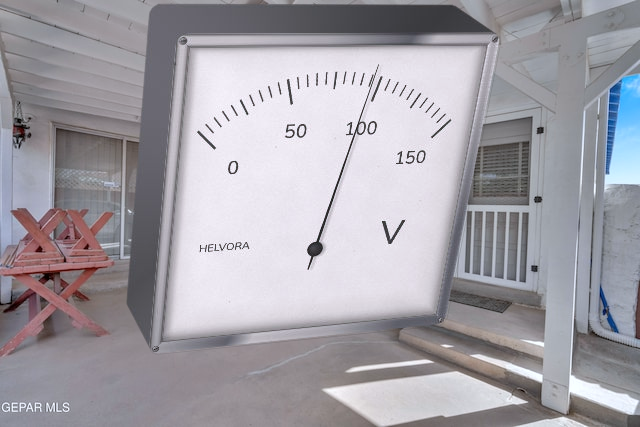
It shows value=95 unit=V
